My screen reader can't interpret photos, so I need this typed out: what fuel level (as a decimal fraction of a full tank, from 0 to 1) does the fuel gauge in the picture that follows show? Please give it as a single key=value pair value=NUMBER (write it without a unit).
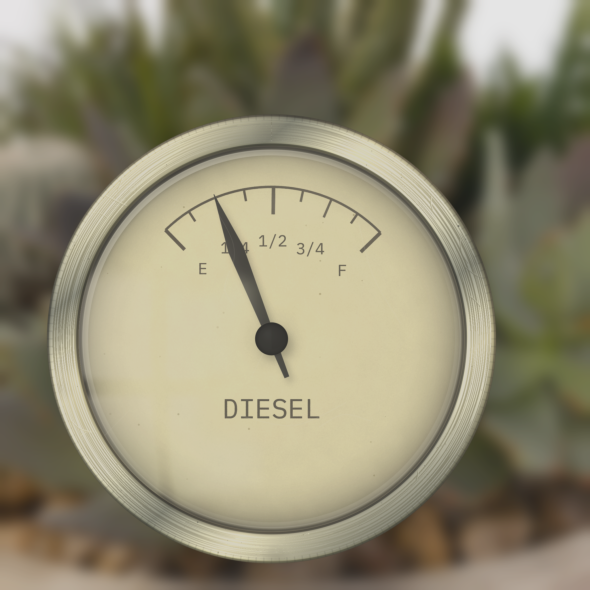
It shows value=0.25
